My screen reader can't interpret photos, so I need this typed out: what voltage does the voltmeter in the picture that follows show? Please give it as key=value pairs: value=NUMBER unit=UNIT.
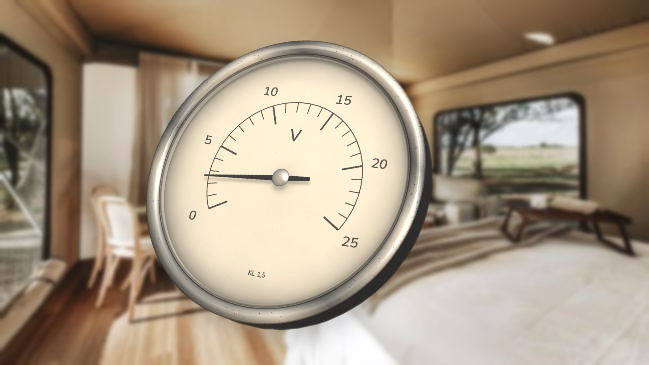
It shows value=2.5 unit=V
